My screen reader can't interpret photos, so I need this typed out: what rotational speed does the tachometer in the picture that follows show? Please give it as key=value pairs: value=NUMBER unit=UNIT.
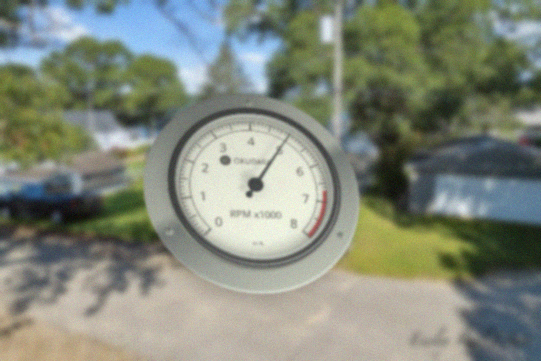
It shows value=5000 unit=rpm
